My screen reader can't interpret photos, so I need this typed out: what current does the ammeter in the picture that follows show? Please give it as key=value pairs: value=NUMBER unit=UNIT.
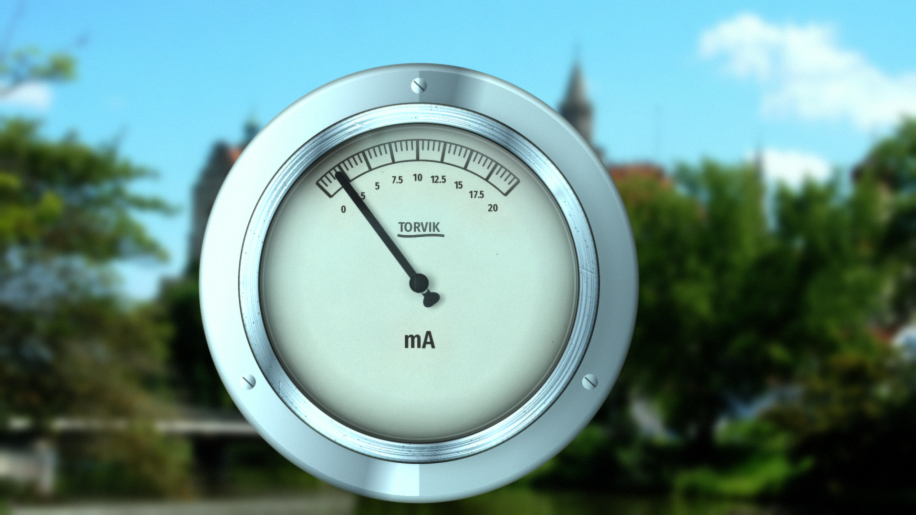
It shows value=2 unit=mA
